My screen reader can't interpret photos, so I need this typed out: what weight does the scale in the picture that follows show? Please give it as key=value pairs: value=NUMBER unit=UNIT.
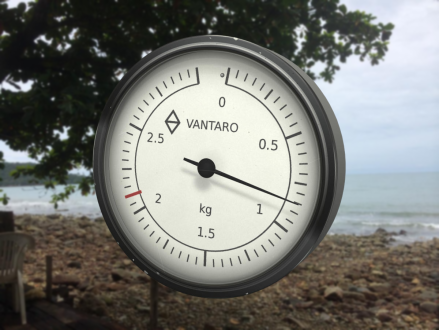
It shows value=0.85 unit=kg
